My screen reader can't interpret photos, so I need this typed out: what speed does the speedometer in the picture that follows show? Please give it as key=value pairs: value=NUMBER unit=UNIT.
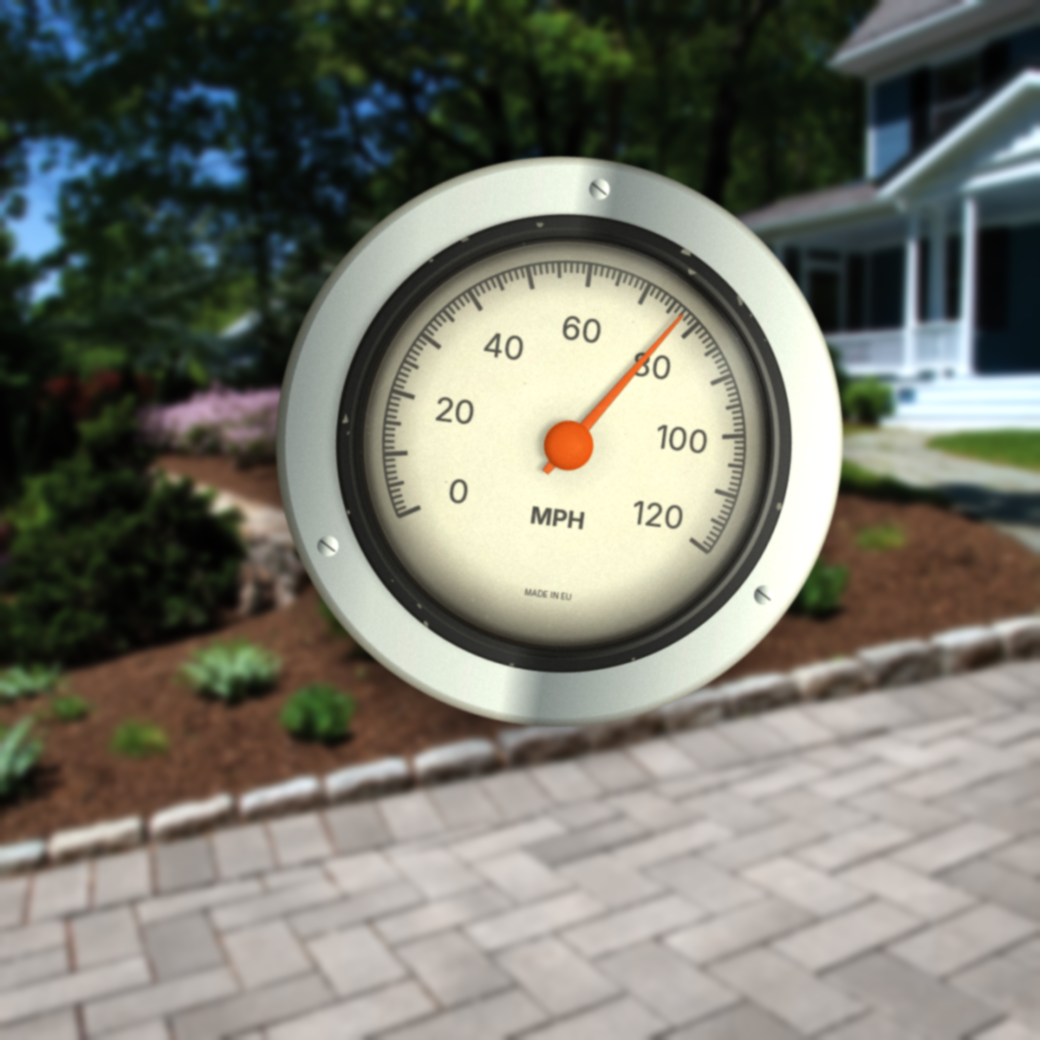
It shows value=77 unit=mph
